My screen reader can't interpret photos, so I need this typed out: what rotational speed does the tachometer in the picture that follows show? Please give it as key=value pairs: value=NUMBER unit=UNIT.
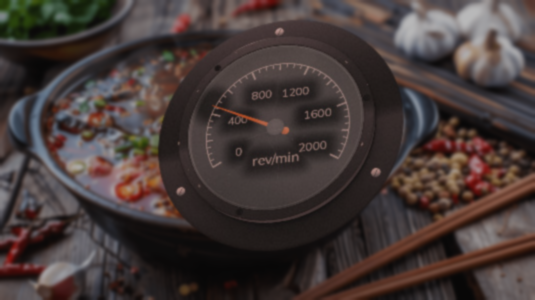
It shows value=450 unit=rpm
